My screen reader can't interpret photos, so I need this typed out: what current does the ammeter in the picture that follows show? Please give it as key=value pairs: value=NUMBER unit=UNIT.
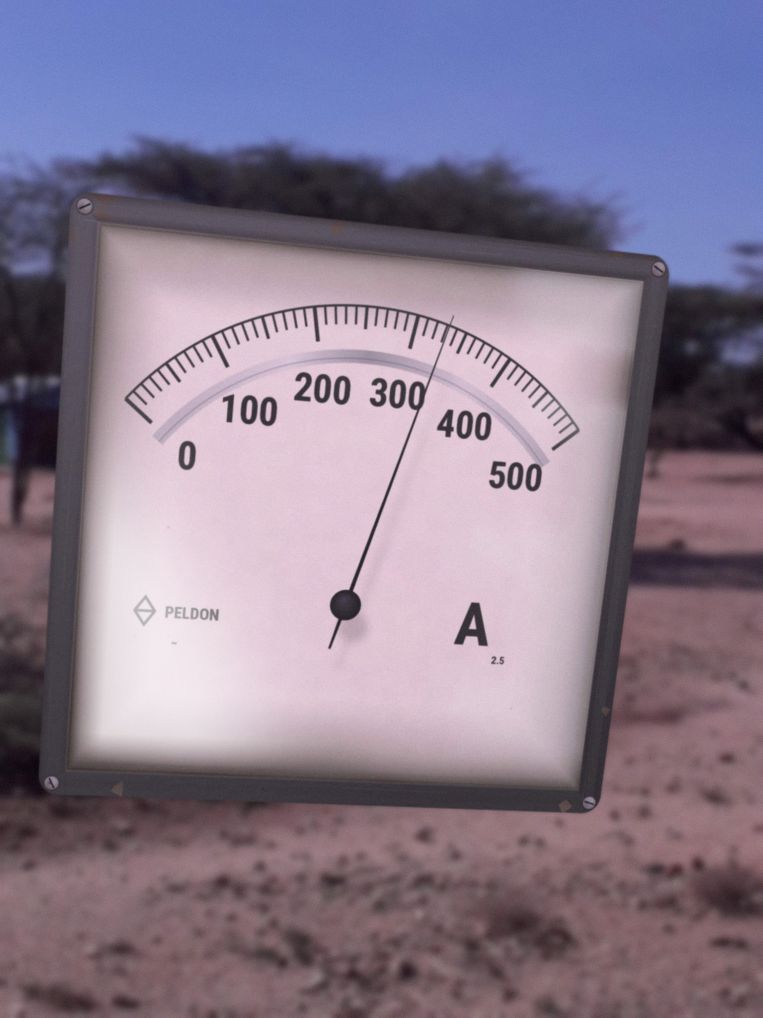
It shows value=330 unit=A
